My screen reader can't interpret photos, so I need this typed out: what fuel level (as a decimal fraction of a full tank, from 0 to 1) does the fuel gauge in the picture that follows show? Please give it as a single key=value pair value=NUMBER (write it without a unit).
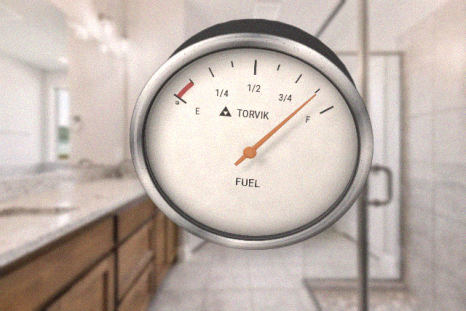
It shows value=0.875
